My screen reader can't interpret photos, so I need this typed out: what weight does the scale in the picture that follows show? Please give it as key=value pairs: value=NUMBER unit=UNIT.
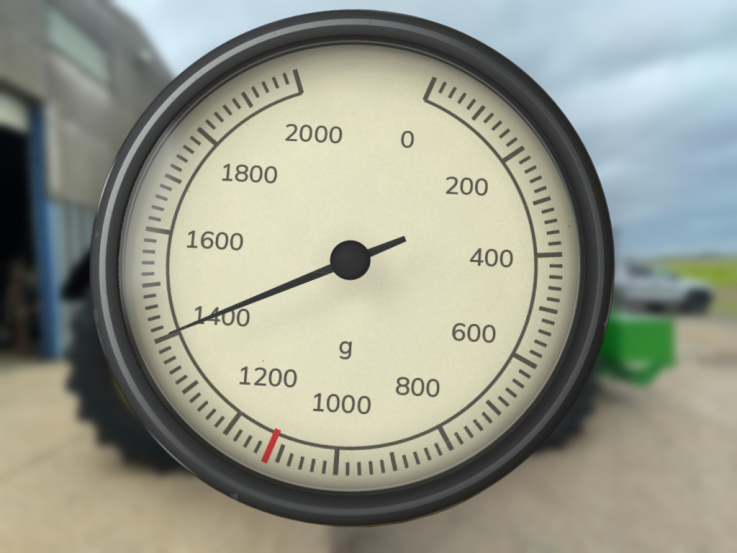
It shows value=1400 unit=g
